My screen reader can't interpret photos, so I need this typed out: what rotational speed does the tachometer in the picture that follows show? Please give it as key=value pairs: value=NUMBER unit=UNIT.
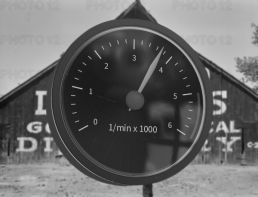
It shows value=3700 unit=rpm
